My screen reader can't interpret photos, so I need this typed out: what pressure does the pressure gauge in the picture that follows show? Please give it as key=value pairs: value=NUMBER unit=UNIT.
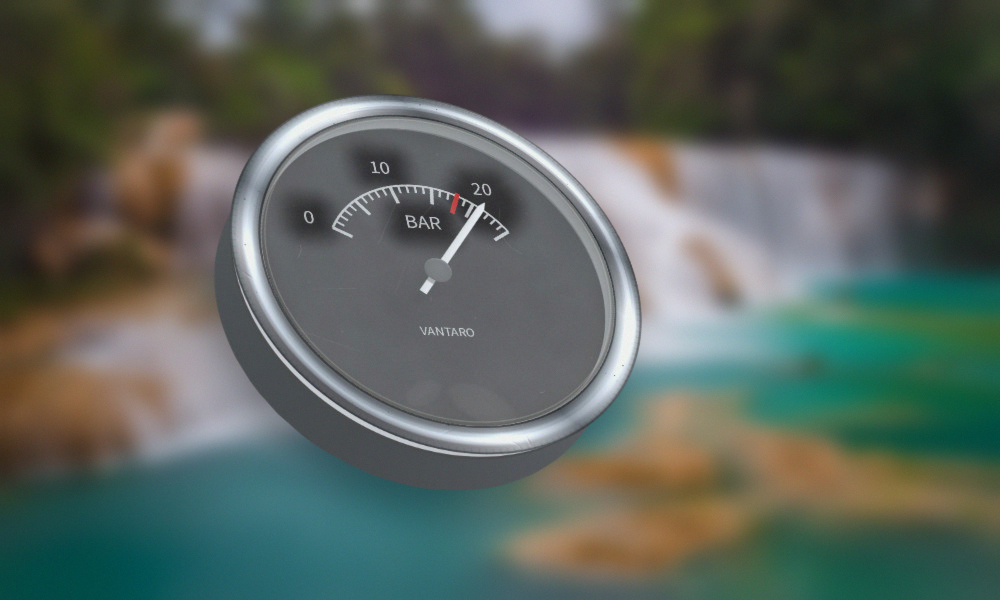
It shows value=21 unit=bar
